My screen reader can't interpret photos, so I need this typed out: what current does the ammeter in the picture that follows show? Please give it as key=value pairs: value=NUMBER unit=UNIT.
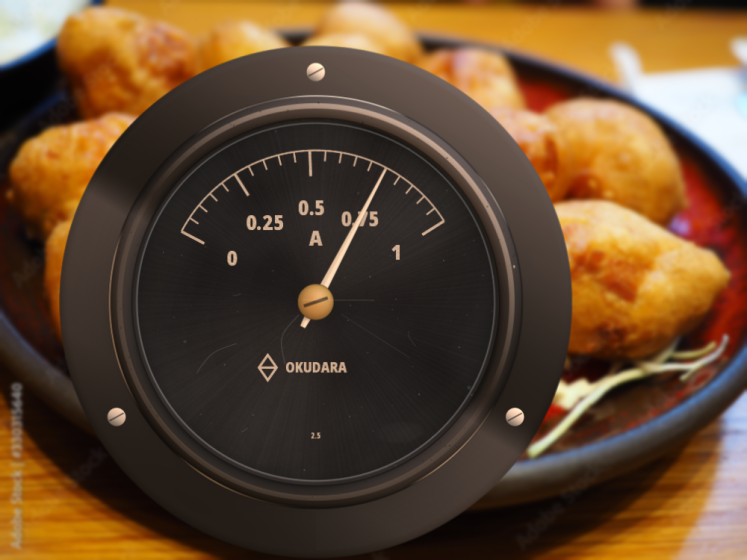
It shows value=0.75 unit=A
